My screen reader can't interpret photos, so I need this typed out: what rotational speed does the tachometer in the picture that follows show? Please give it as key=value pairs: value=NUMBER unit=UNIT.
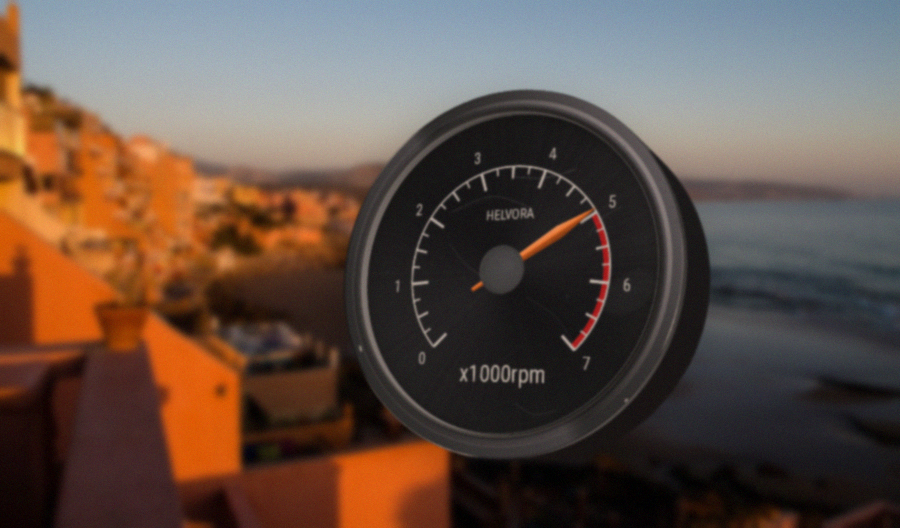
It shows value=5000 unit=rpm
